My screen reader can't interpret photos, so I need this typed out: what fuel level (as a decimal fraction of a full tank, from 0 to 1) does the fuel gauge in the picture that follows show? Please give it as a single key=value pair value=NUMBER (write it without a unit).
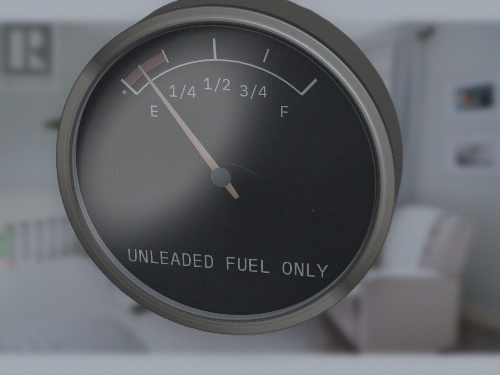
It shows value=0.125
